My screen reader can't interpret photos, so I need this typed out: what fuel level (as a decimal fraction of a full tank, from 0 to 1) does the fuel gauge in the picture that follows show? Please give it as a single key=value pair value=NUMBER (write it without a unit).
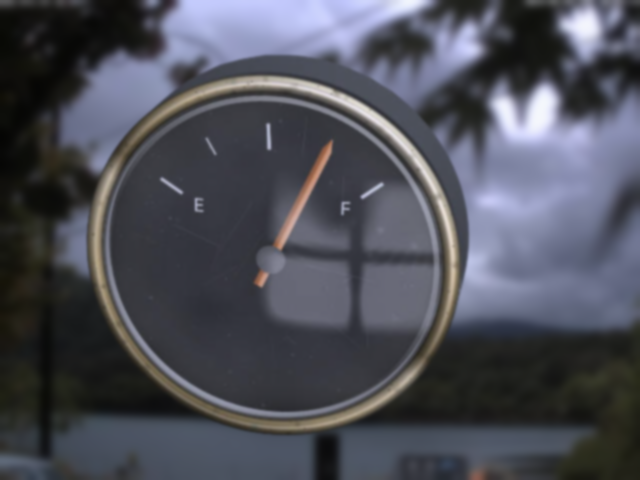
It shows value=0.75
